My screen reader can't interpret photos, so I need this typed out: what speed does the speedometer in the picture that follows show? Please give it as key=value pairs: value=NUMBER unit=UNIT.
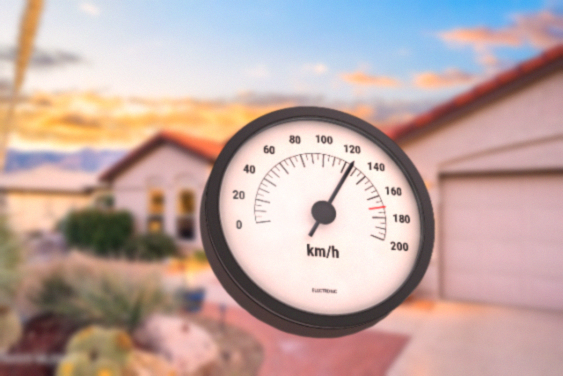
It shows value=125 unit=km/h
